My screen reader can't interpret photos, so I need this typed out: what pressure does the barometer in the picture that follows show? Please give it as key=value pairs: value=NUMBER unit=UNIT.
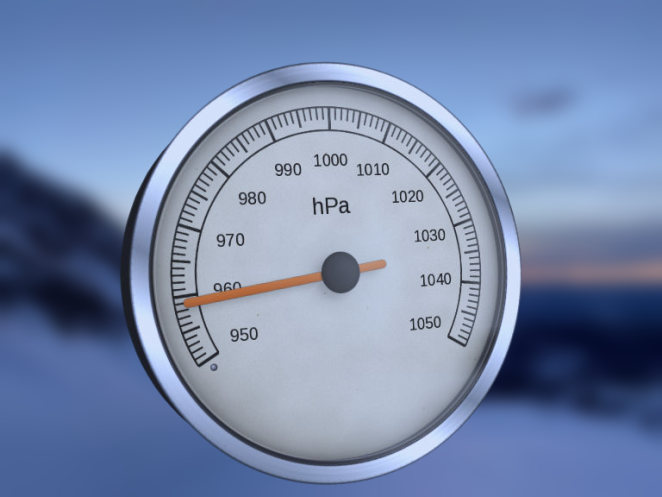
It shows value=959 unit=hPa
